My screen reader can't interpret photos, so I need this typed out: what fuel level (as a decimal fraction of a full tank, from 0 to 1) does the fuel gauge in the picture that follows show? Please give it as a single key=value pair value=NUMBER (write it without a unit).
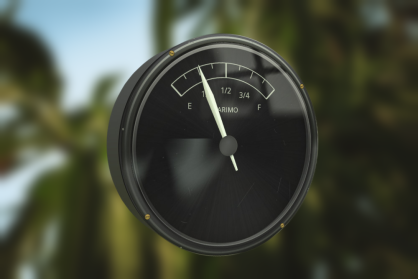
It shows value=0.25
